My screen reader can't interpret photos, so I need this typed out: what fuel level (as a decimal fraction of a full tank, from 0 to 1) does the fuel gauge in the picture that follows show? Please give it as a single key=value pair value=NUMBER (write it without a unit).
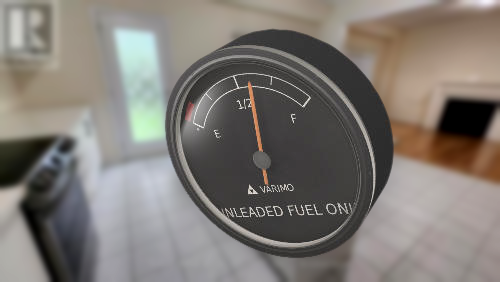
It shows value=0.625
